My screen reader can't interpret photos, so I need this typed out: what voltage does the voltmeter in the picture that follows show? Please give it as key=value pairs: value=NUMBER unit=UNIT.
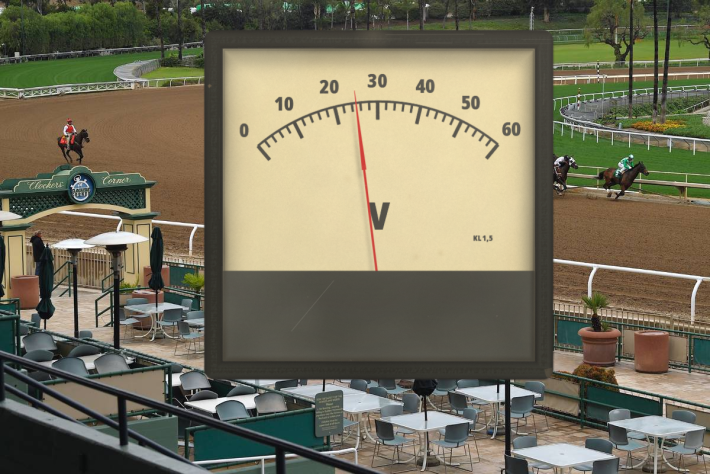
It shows value=25 unit=V
